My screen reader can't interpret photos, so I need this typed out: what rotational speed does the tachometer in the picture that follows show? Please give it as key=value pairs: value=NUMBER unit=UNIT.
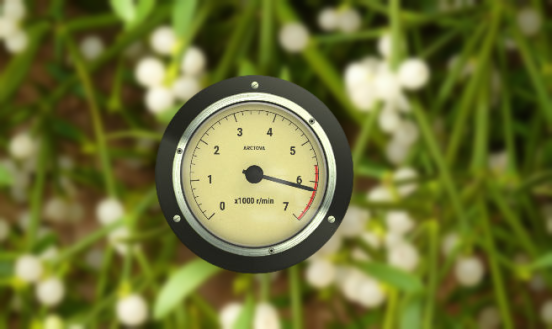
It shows value=6200 unit=rpm
